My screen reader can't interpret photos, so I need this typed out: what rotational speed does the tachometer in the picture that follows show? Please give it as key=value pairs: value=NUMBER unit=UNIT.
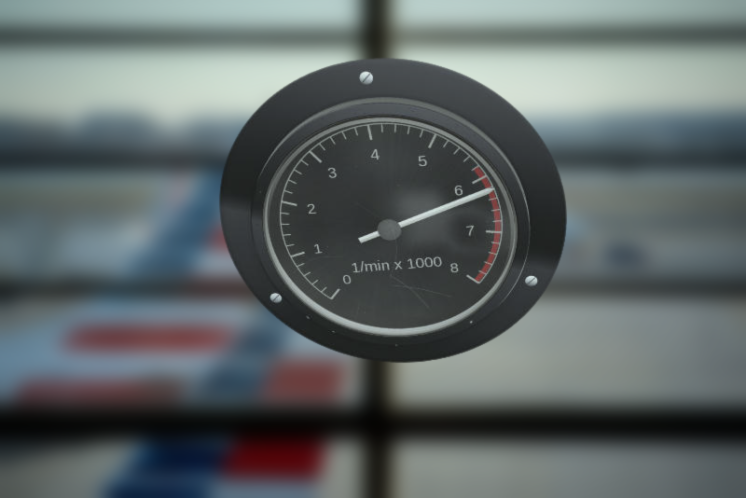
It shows value=6200 unit=rpm
